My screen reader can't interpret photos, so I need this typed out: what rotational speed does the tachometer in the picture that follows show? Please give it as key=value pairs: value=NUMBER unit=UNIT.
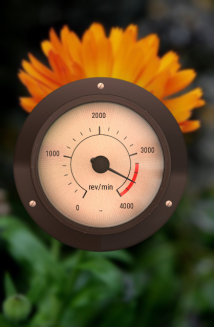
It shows value=3600 unit=rpm
